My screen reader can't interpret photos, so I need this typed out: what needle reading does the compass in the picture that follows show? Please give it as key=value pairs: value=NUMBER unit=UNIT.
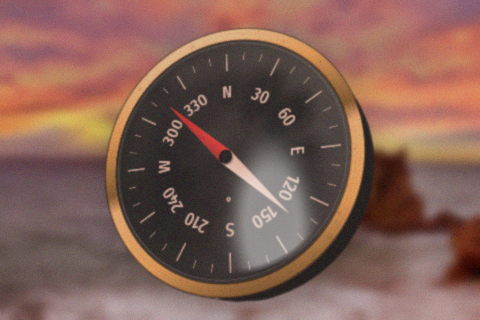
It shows value=315 unit=°
